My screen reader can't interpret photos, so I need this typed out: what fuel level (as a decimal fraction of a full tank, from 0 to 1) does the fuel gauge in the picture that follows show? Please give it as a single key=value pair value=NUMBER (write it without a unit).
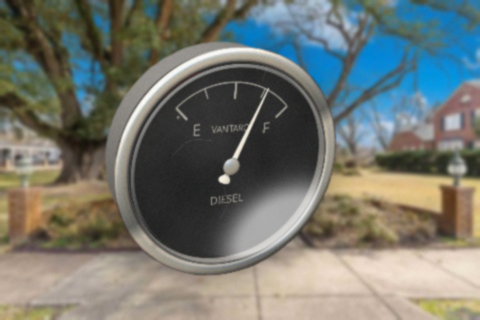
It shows value=0.75
